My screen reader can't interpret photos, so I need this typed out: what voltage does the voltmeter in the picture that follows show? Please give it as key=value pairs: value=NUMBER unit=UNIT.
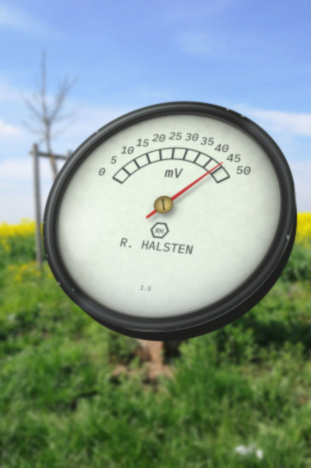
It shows value=45 unit=mV
